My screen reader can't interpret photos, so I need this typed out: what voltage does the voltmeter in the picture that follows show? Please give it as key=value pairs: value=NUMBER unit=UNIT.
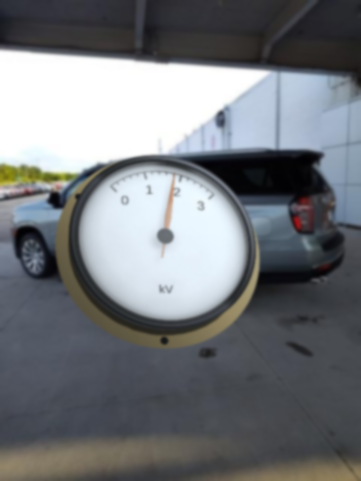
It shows value=1.8 unit=kV
